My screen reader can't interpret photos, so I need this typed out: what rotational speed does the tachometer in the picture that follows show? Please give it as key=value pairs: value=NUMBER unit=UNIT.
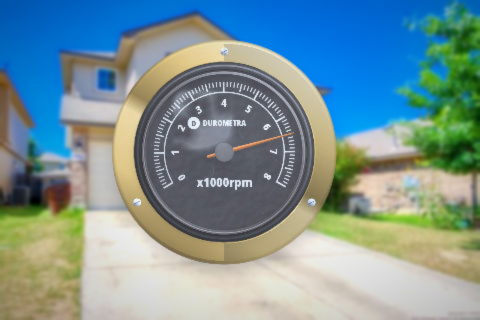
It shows value=6500 unit=rpm
